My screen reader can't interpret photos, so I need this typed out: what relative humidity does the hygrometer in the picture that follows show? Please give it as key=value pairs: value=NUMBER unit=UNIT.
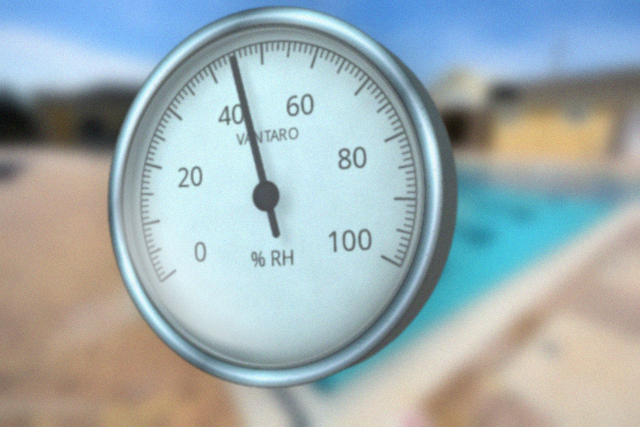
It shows value=45 unit=%
